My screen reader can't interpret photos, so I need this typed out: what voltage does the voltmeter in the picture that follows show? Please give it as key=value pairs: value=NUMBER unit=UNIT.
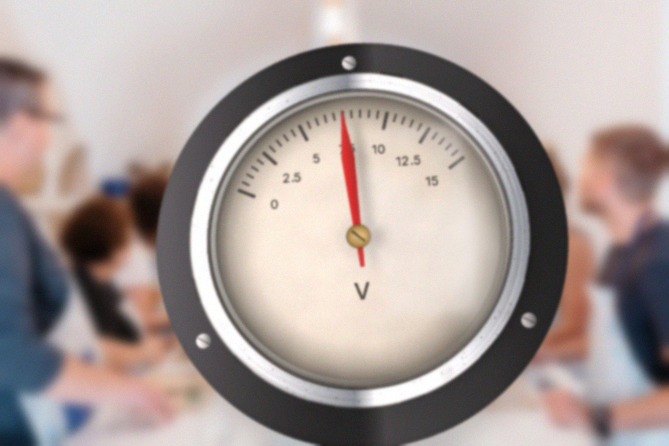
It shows value=7.5 unit=V
